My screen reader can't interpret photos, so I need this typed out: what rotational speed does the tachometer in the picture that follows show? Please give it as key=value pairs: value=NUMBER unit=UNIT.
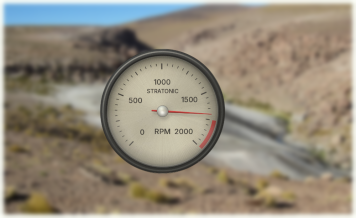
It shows value=1700 unit=rpm
